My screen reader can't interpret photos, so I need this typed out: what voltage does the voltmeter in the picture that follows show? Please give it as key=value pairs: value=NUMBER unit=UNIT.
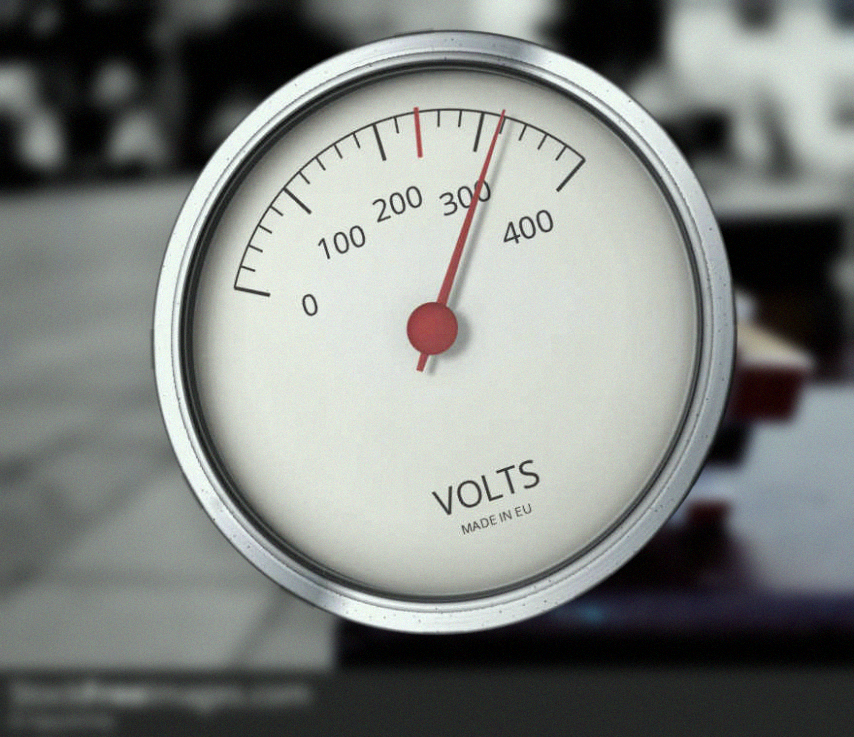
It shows value=320 unit=V
